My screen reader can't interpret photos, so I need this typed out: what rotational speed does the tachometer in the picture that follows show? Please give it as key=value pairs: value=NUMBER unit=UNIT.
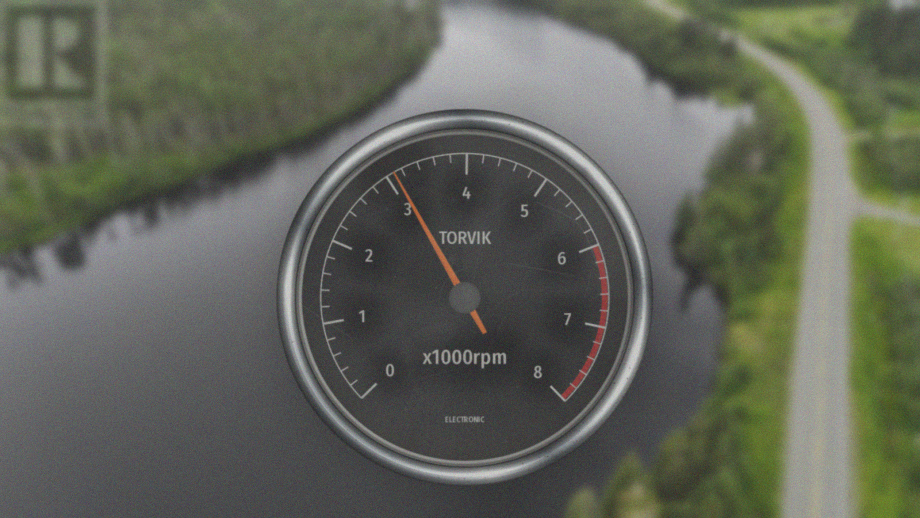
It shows value=3100 unit=rpm
